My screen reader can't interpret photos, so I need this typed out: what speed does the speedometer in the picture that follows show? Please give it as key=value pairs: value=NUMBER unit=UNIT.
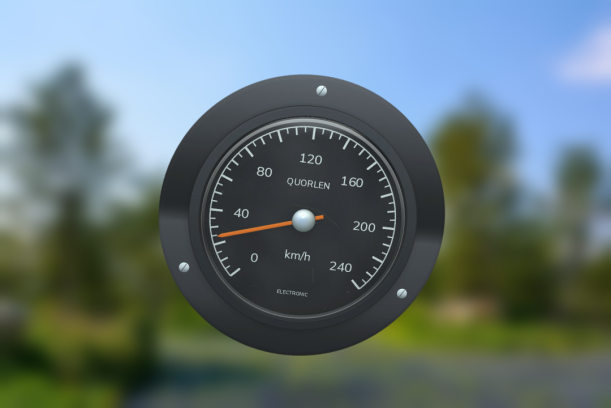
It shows value=25 unit=km/h
